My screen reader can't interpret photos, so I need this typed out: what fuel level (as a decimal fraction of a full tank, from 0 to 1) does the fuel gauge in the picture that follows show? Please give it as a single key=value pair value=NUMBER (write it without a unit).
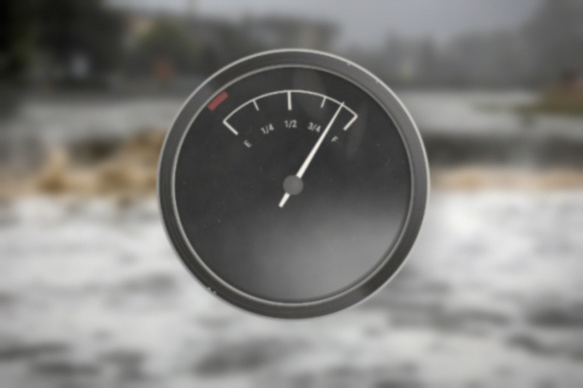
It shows value=0.875
